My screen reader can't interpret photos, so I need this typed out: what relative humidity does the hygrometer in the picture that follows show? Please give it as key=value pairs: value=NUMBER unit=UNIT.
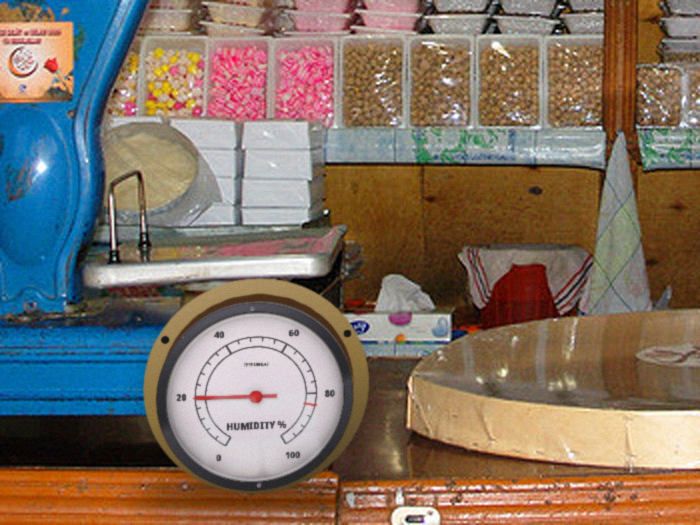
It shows value=20 unit=%
